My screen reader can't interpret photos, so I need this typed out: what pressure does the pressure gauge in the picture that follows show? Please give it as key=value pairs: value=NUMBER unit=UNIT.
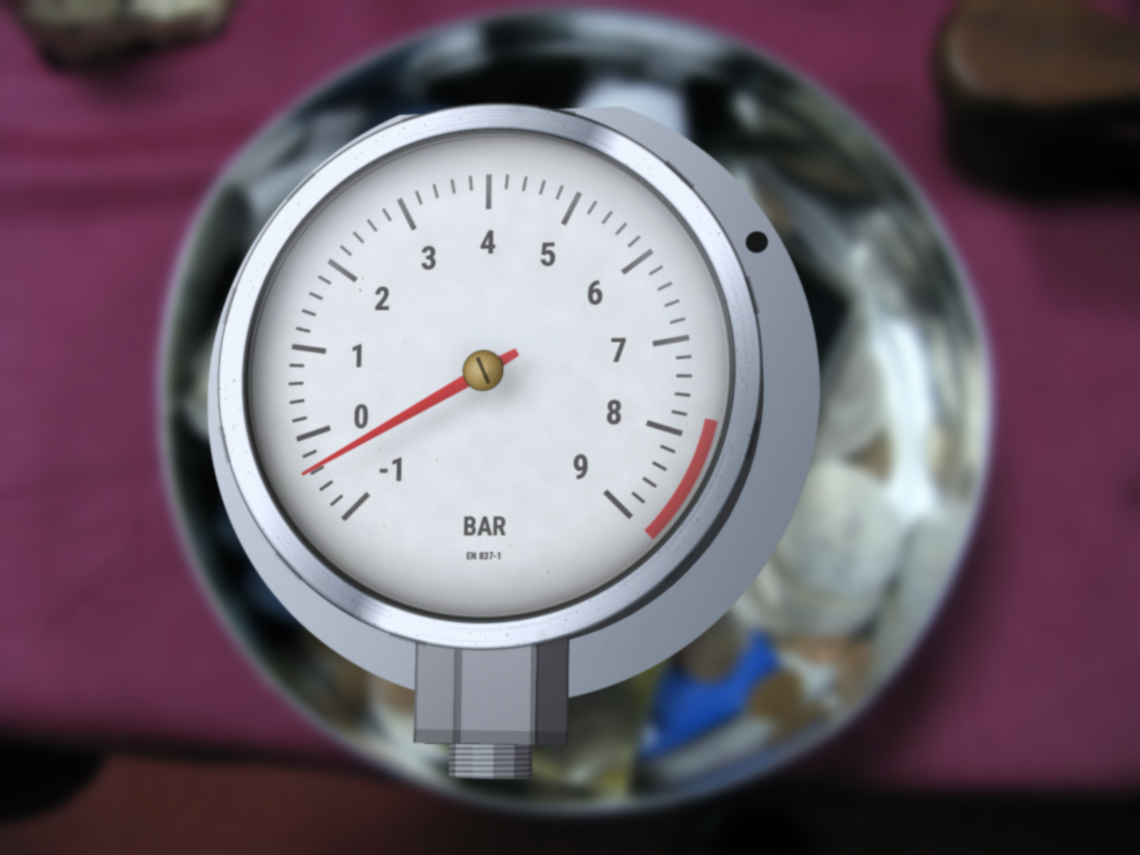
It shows value=-0.4 unit=bar
